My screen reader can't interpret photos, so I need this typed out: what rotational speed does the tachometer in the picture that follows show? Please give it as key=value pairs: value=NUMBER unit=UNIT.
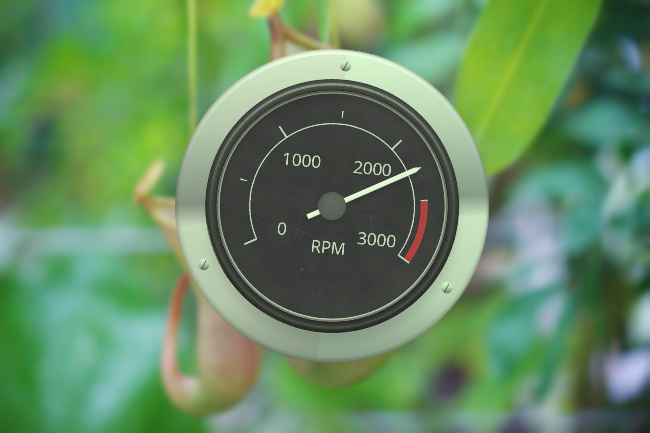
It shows value=2250 unit=rpm
